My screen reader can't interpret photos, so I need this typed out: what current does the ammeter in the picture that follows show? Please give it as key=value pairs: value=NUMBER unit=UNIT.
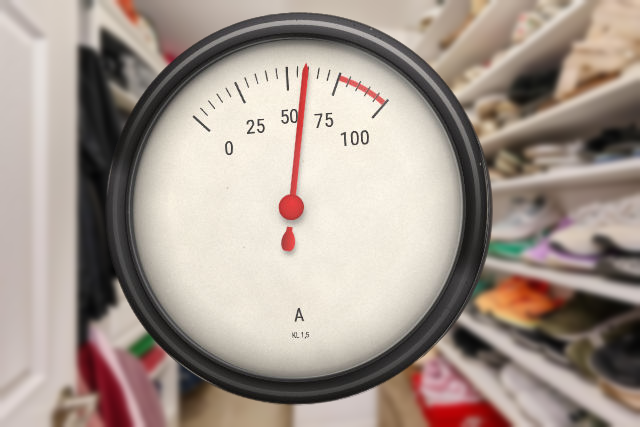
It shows value=60 unit=A
